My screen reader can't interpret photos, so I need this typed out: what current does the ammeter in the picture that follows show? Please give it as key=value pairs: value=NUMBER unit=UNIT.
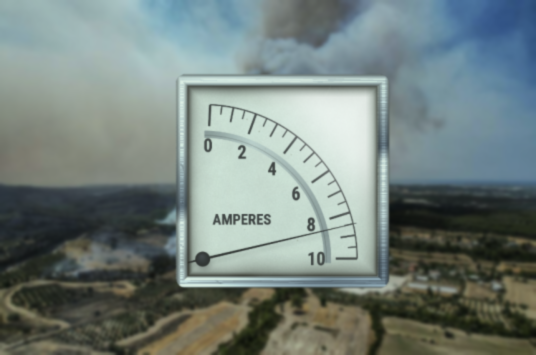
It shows value=8.5 unit=A
